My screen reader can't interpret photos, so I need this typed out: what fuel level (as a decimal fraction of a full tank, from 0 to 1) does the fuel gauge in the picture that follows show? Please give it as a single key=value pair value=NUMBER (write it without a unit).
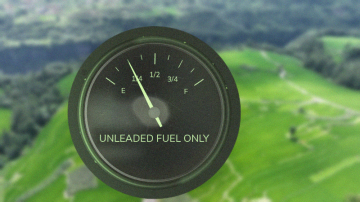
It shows value=0.25
